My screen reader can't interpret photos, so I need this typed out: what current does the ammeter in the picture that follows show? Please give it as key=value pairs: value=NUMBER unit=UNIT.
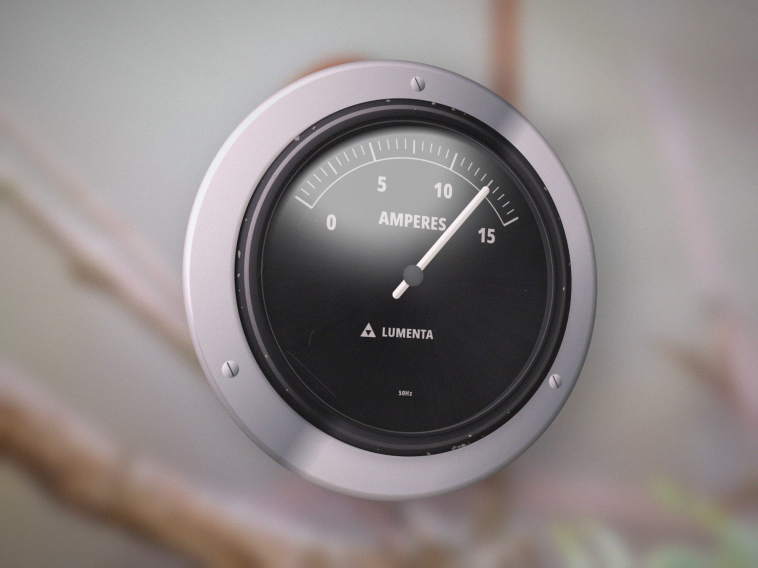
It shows value=12.5 unit=A
